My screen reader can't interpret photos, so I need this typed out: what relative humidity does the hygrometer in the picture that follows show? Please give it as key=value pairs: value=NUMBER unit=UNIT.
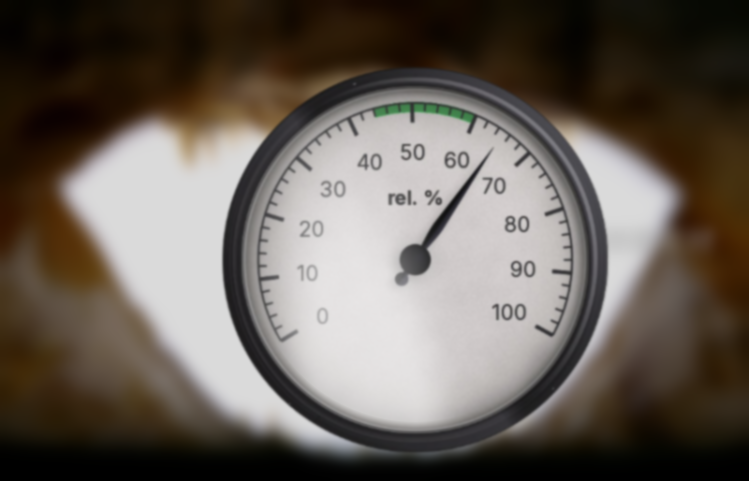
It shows value=65 unit=%
